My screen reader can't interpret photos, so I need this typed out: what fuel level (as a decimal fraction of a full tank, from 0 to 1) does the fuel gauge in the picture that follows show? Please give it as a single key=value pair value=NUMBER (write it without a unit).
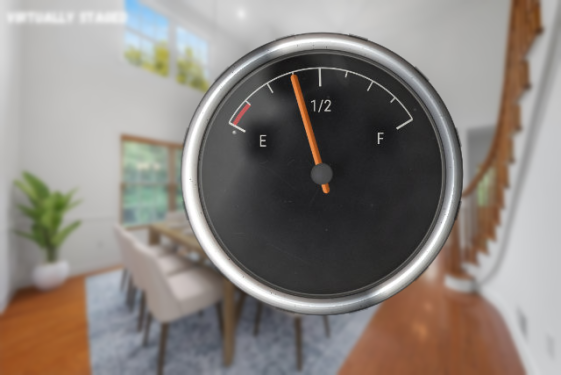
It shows value=0.375
